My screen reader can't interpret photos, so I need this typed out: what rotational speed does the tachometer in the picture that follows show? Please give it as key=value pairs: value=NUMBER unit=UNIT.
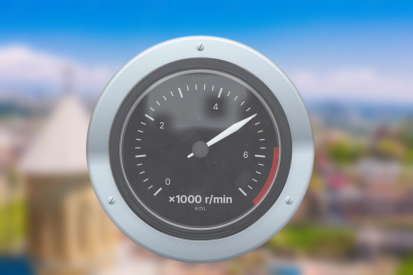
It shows value=5000 unit=rpm
